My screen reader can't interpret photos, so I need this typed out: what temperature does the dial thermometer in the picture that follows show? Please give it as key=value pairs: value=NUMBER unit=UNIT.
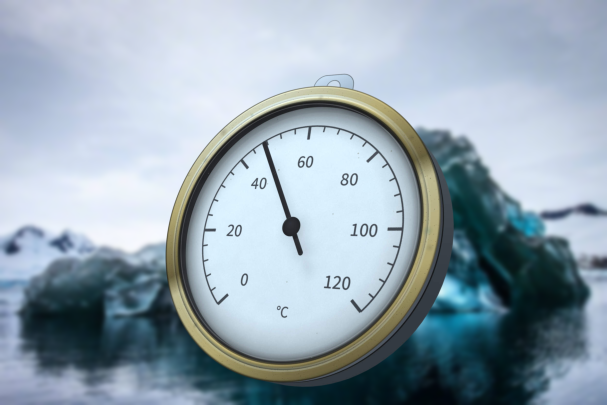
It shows value=48 unit=°C
